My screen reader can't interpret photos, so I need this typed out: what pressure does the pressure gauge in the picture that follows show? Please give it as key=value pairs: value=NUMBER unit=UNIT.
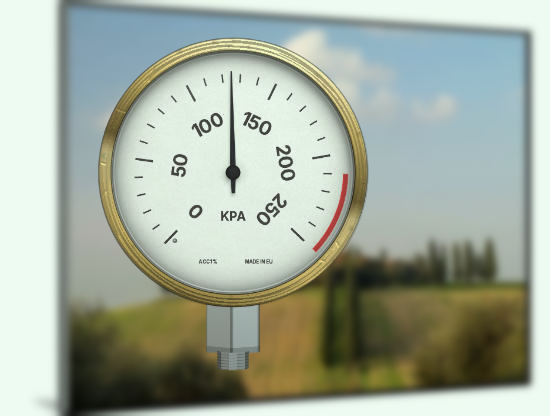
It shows value=125 unit=kPa
